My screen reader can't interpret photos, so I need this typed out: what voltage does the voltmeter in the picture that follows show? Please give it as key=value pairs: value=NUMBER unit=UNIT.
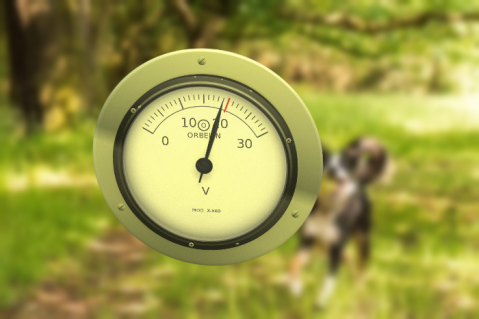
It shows value=19 unit=V
